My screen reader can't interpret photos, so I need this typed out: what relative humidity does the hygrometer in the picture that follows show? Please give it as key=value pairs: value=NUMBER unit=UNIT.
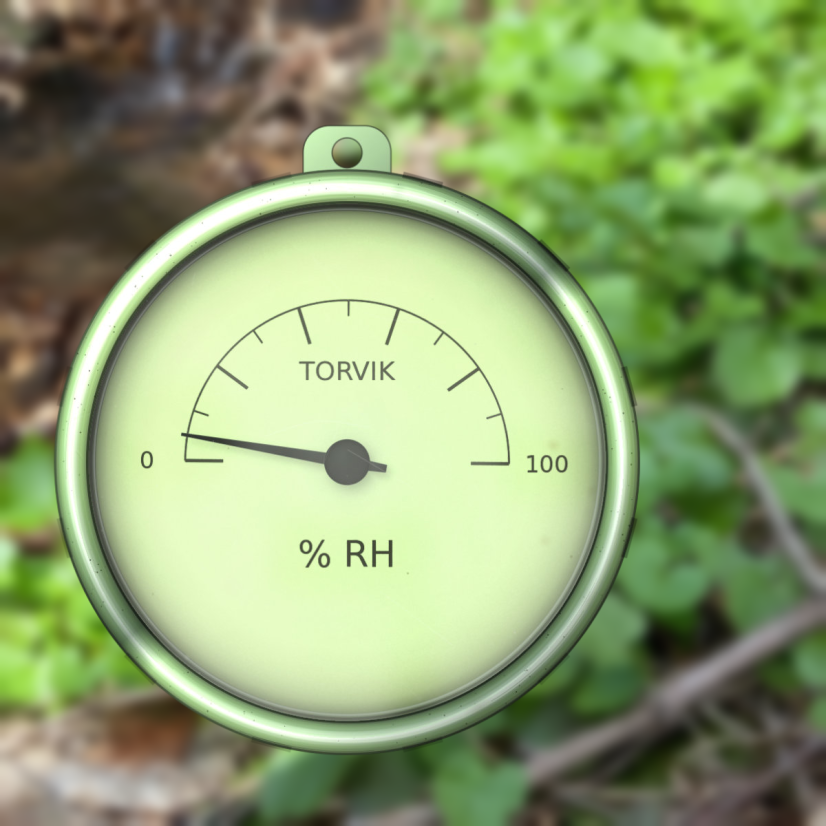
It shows value=5 unit=%
